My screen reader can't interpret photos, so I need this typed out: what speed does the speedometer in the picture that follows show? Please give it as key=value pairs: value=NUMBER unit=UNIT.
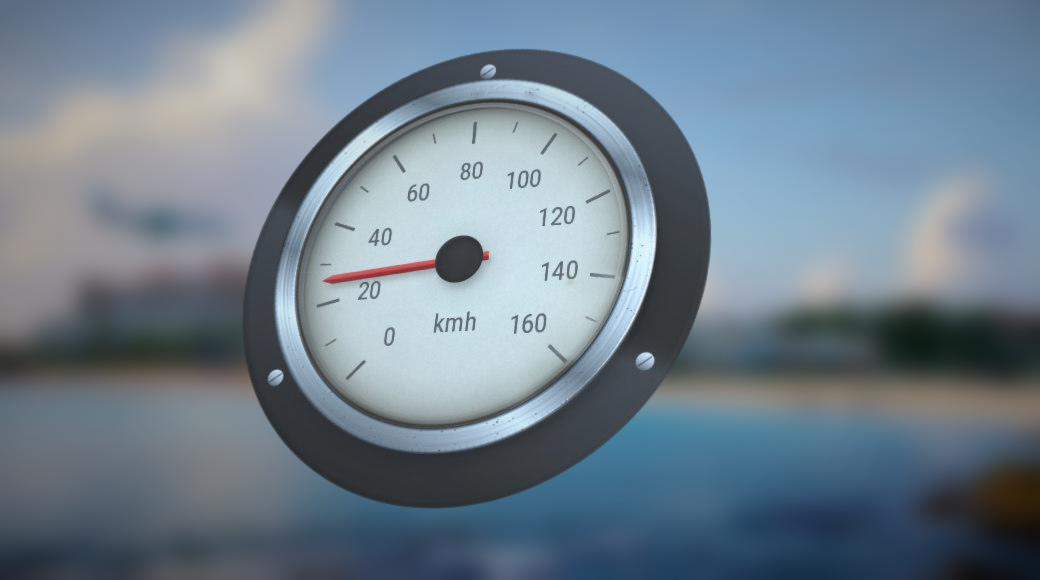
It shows value=25 unit=km/h
